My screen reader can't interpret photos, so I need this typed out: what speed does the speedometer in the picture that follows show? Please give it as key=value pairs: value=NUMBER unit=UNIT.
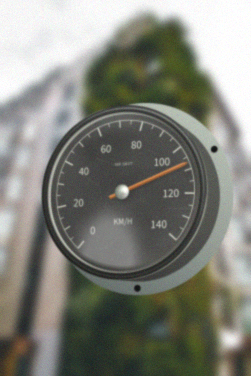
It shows value=107.5 unit=km/h
